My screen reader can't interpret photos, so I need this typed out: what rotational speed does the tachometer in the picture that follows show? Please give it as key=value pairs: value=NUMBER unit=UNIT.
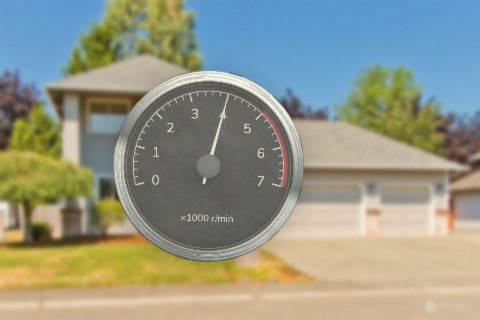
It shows value=4000 unit=rpm
